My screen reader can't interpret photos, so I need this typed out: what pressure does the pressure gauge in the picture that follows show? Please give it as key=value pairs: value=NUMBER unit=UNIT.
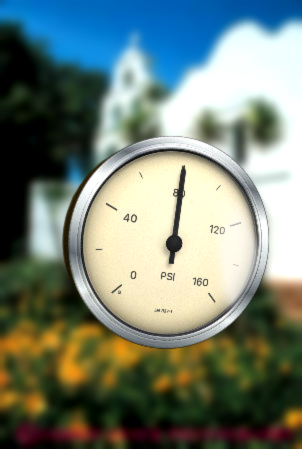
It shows value=80 unit=psi
